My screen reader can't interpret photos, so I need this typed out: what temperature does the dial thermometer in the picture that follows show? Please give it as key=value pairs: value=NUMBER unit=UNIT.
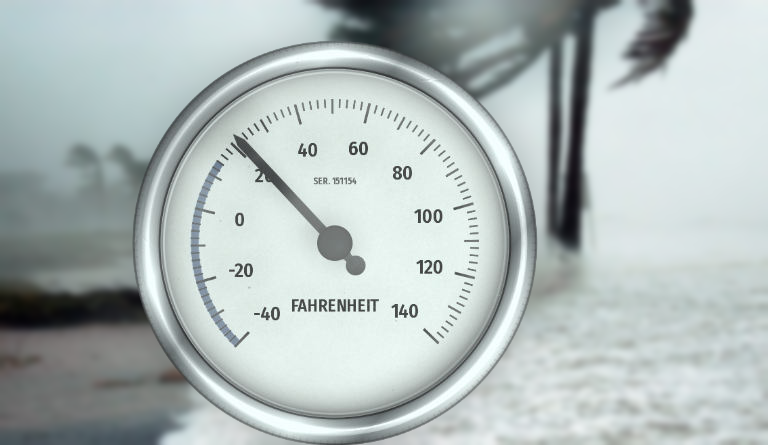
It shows value=22 unit=°F
